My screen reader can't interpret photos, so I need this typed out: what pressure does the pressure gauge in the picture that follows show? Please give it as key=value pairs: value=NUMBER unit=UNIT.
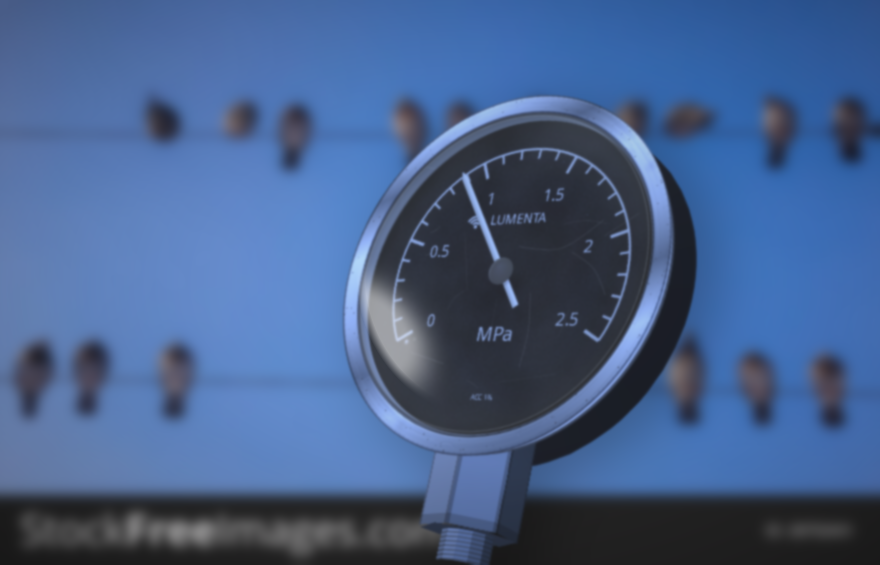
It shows value=0.9 unit=MPa
